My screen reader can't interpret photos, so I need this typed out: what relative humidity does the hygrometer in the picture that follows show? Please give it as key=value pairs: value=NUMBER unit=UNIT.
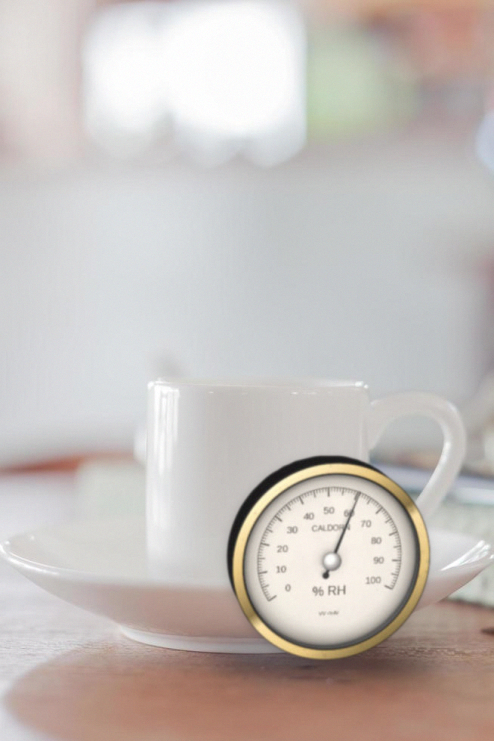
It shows value=60 unit=%
